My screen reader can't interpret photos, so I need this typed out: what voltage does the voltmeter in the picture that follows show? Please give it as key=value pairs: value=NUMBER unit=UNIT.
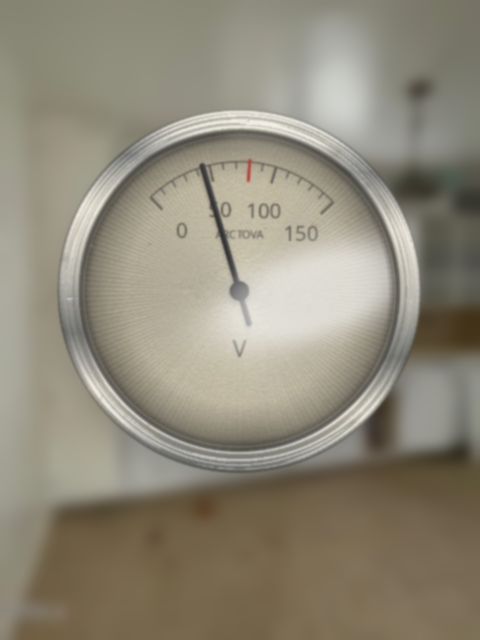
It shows value=45 unit=V
